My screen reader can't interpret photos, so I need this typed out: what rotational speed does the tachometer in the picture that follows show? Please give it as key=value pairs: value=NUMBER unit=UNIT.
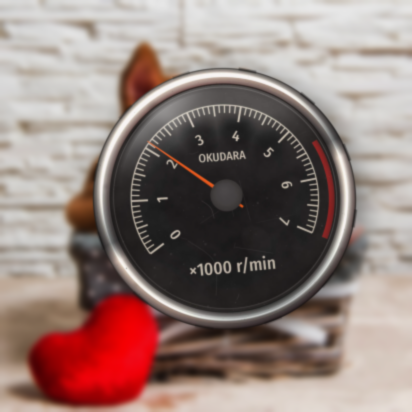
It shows value=2100 unit=rpm
